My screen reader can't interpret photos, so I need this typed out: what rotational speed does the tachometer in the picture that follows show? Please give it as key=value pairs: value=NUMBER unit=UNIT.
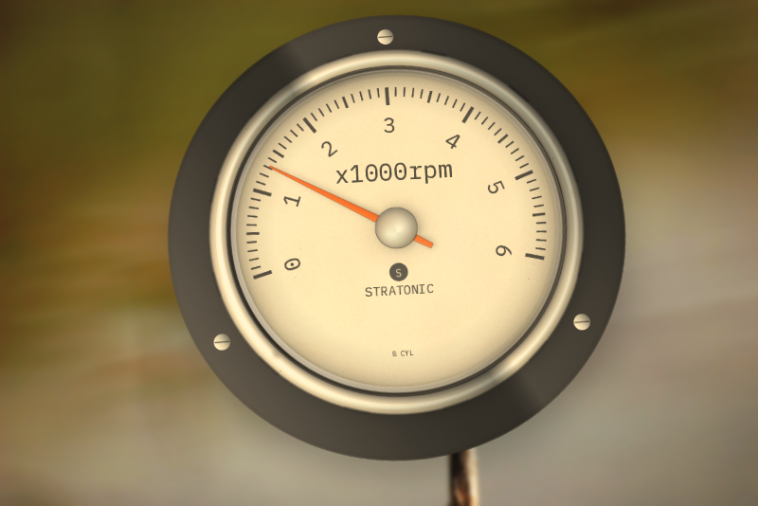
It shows value=1300 unit=rpm
